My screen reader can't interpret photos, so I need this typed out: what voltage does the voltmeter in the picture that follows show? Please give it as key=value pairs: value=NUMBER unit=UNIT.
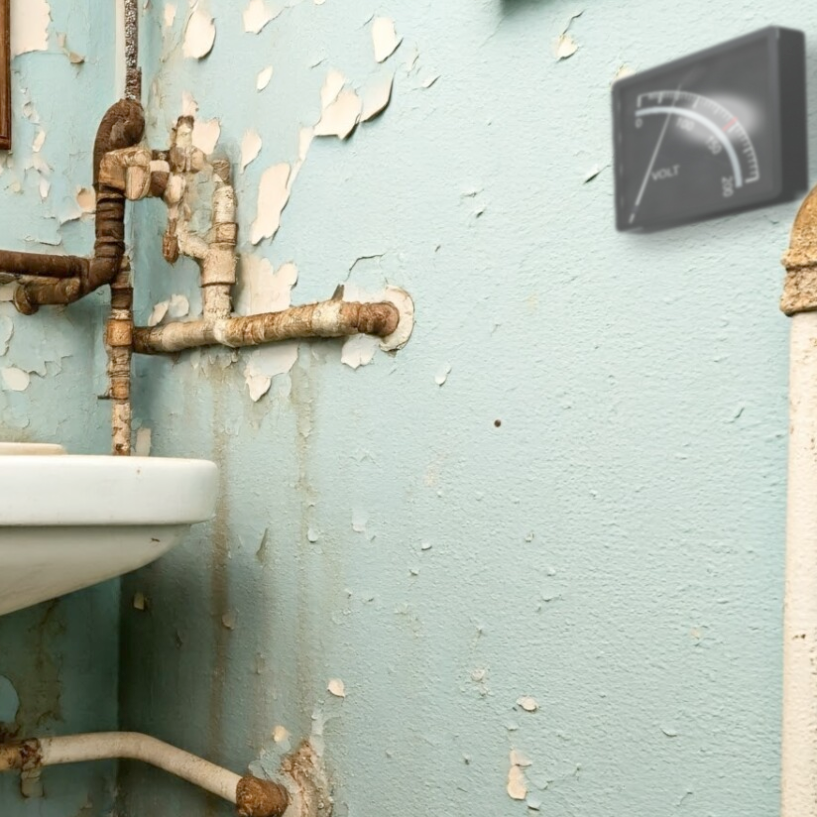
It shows value=75 unit=V
